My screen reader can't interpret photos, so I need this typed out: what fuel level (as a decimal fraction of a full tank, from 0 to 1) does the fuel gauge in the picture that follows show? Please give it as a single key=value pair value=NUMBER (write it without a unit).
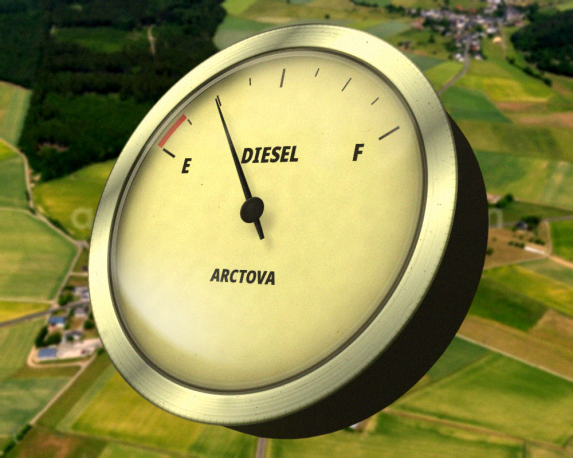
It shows value=0.25
